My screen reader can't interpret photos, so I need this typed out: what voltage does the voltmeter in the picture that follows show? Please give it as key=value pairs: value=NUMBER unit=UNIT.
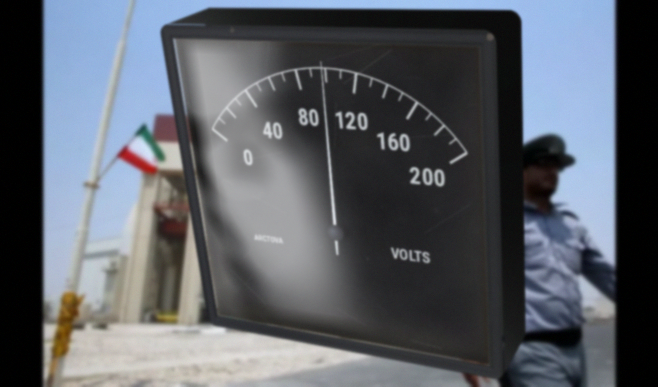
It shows value=100 unit=V
